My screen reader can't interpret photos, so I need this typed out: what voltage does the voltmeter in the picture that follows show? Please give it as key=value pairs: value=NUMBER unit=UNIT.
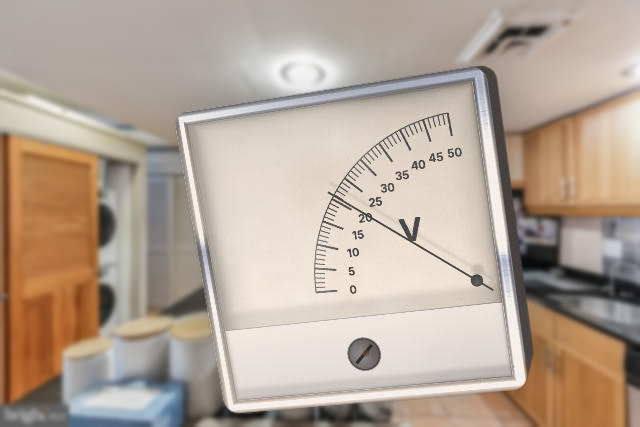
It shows value=21 unit=V
